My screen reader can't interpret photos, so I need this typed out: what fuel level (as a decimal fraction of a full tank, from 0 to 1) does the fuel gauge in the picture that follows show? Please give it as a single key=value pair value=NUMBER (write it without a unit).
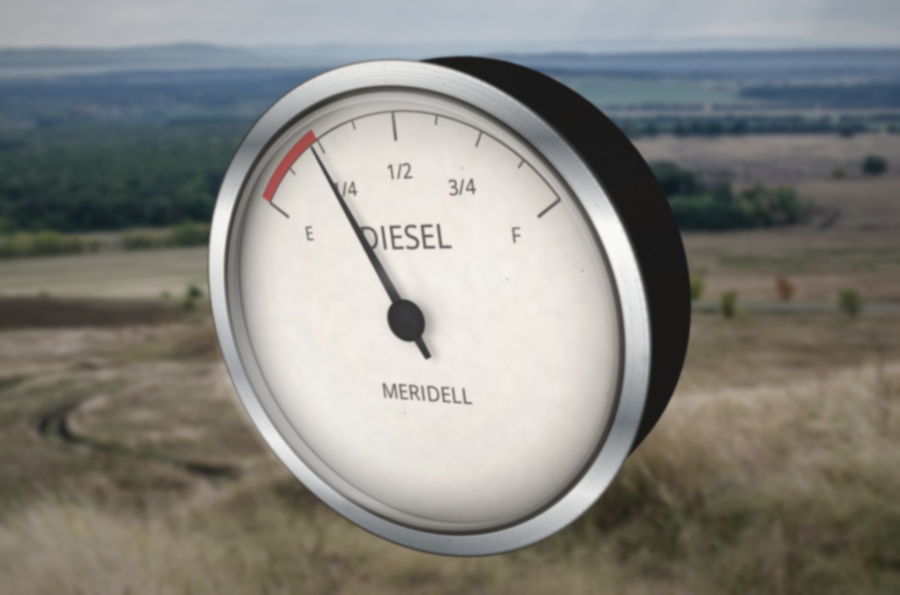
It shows value=0.25
